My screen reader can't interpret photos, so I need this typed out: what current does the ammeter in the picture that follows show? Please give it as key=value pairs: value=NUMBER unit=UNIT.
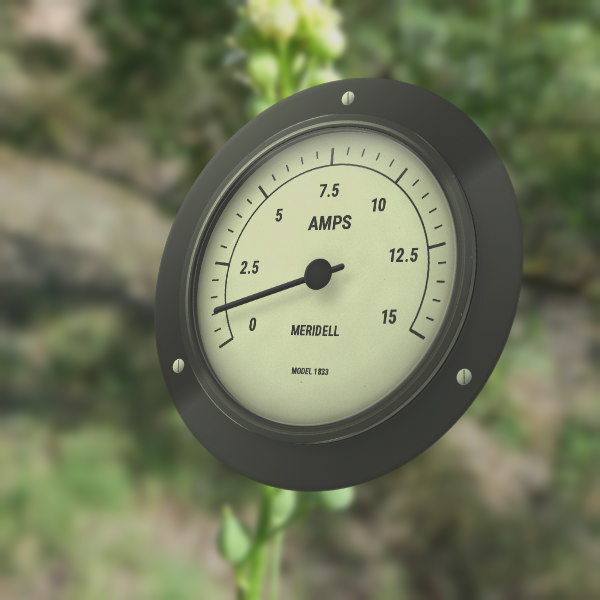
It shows value=1 unit=A
